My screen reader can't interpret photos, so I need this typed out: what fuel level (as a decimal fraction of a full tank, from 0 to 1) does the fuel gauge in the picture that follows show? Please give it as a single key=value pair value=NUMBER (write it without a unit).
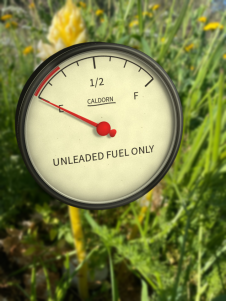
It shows value=0
